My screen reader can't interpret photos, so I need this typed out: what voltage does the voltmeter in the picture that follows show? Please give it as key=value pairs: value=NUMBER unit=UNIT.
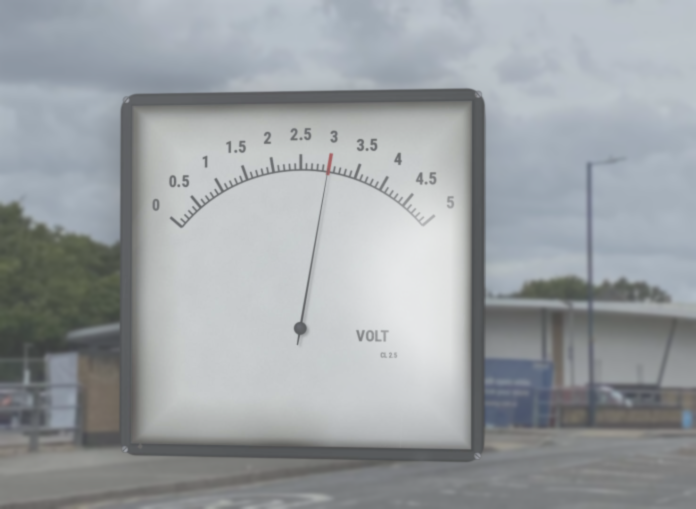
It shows value=3 unit=V
